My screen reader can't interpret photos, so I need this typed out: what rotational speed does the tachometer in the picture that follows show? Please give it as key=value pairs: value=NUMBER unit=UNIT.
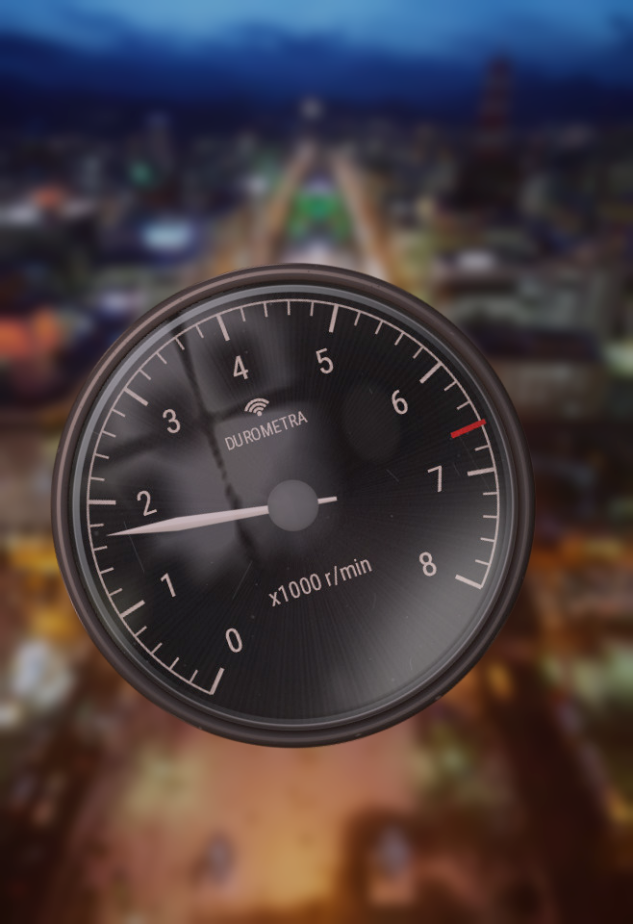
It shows value=1700 unit=rpm
